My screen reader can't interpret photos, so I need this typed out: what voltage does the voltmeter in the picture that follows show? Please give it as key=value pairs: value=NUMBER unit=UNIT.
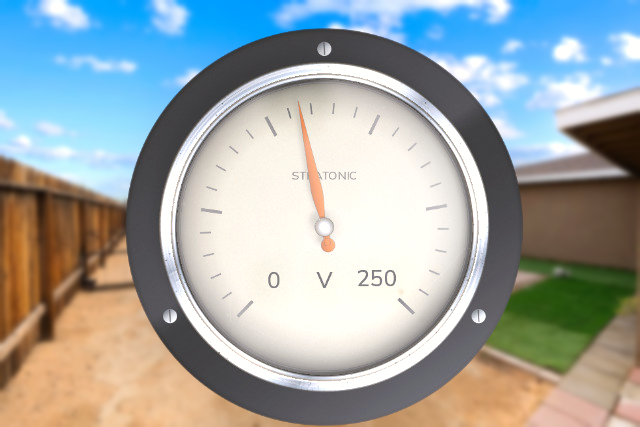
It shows value=115 unit=V
